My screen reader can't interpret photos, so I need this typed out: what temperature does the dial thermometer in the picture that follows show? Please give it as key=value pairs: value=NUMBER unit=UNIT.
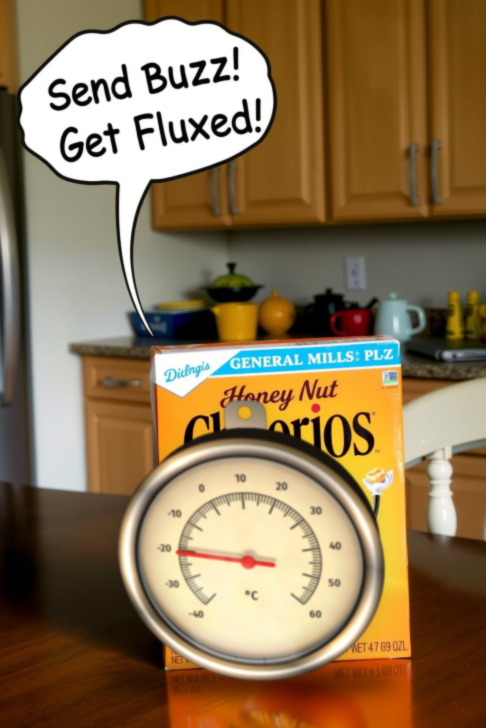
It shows value=-20 unit=°C
